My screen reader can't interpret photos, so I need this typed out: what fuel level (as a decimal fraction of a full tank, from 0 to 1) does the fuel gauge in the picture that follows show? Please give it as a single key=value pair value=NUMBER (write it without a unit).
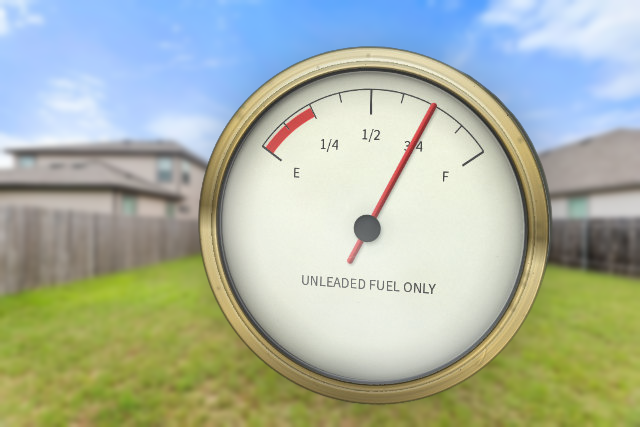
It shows value=0.75
